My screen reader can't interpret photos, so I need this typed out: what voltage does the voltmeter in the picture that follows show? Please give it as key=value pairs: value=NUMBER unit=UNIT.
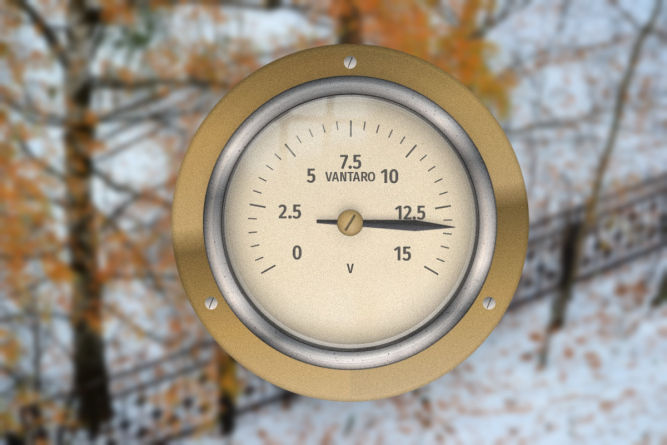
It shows value=13.25 unit=V
